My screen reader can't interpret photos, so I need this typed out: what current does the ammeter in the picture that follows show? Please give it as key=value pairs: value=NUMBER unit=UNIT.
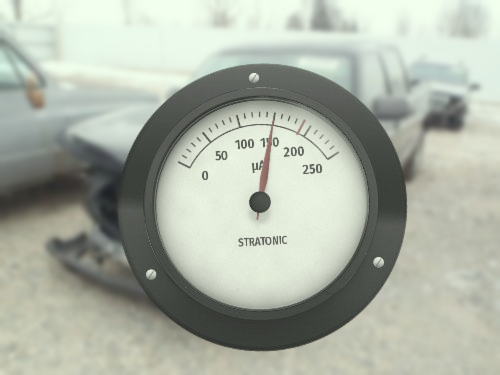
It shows value=150 unit=µA
